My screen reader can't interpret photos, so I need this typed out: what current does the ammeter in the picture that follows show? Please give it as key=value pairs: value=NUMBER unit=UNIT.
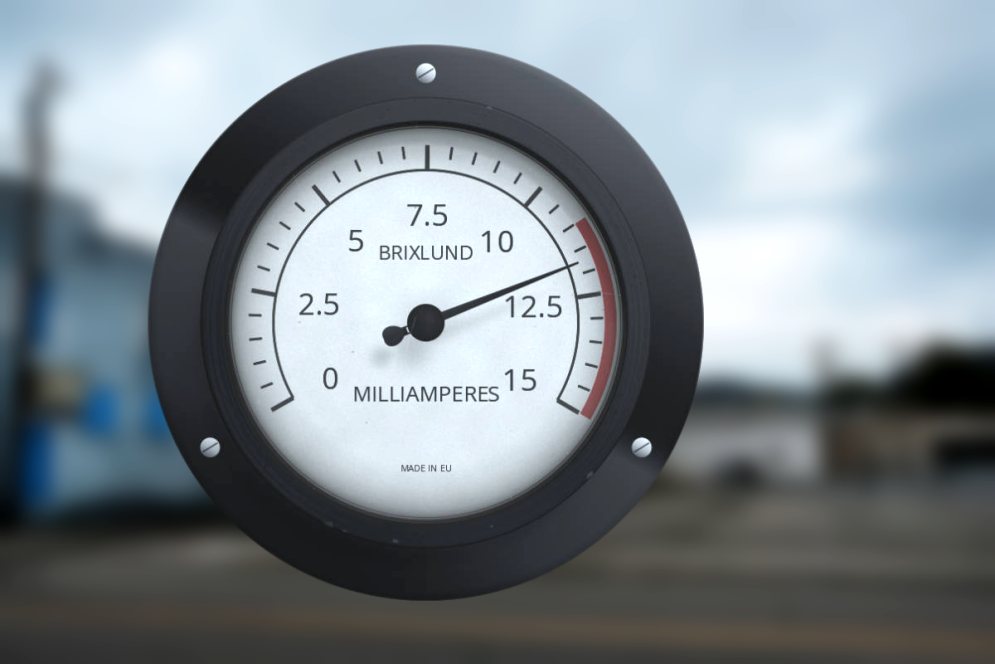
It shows value=11.75 unit=mA
